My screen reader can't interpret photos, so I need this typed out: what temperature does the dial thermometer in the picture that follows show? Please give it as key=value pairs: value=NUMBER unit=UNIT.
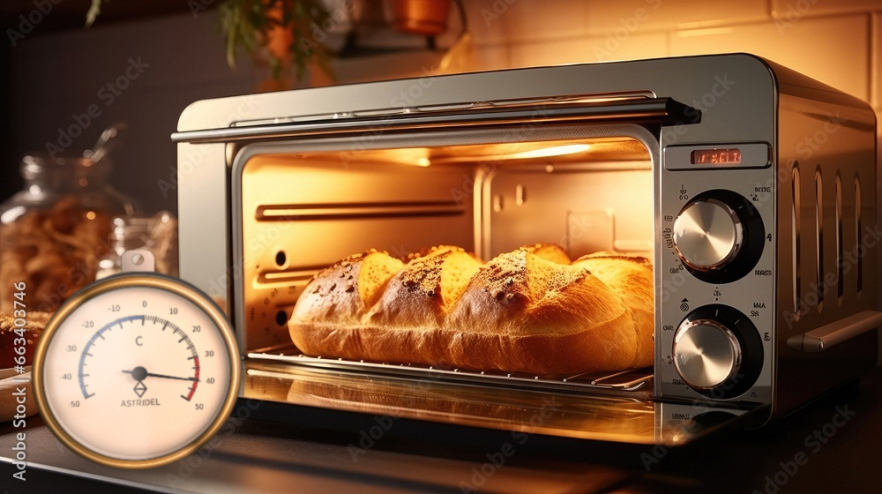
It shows value=40 unit=°C
